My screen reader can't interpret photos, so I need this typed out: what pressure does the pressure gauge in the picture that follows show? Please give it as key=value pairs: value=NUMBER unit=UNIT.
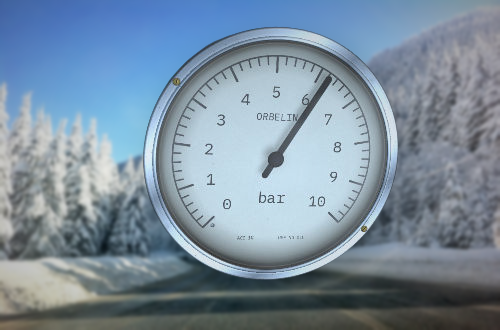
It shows value=6.2 unit=bar
